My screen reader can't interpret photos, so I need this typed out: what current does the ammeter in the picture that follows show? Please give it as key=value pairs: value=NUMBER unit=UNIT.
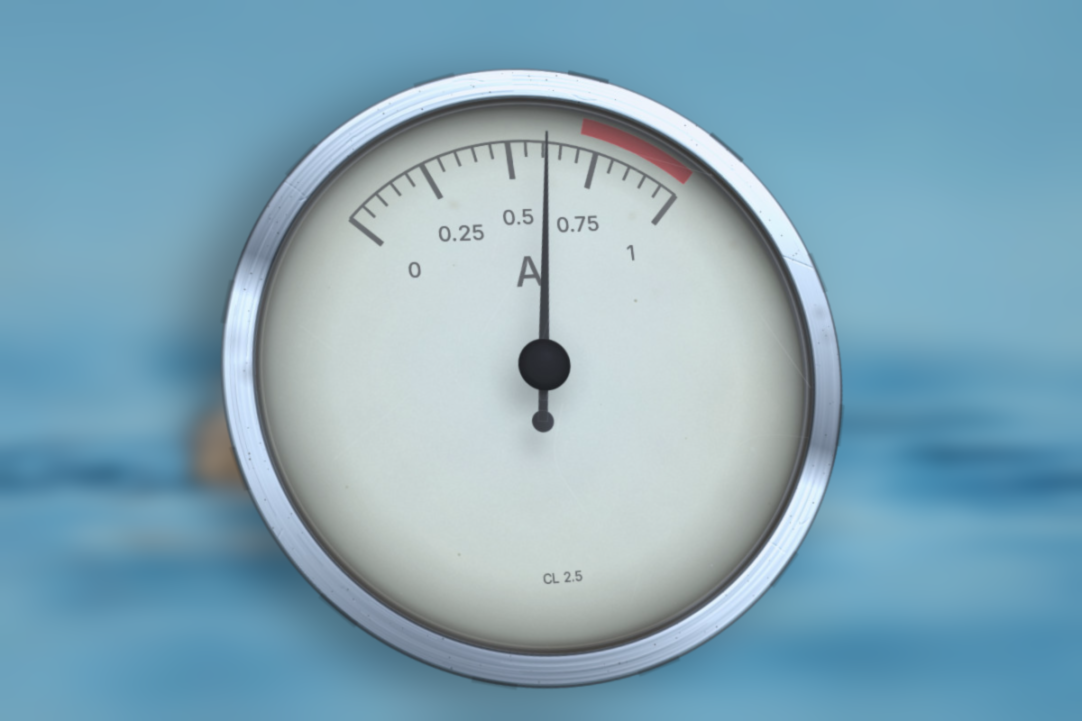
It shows value=0.6 unit=A
